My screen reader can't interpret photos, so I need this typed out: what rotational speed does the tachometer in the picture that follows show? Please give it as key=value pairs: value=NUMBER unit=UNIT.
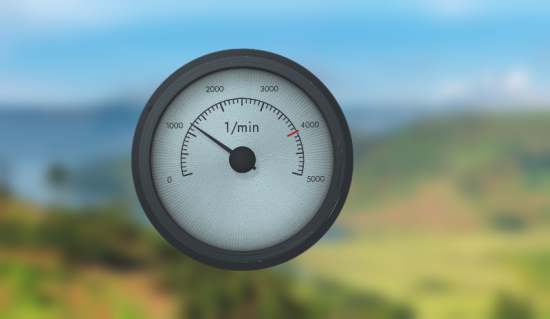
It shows value=1200 unit=rpm
